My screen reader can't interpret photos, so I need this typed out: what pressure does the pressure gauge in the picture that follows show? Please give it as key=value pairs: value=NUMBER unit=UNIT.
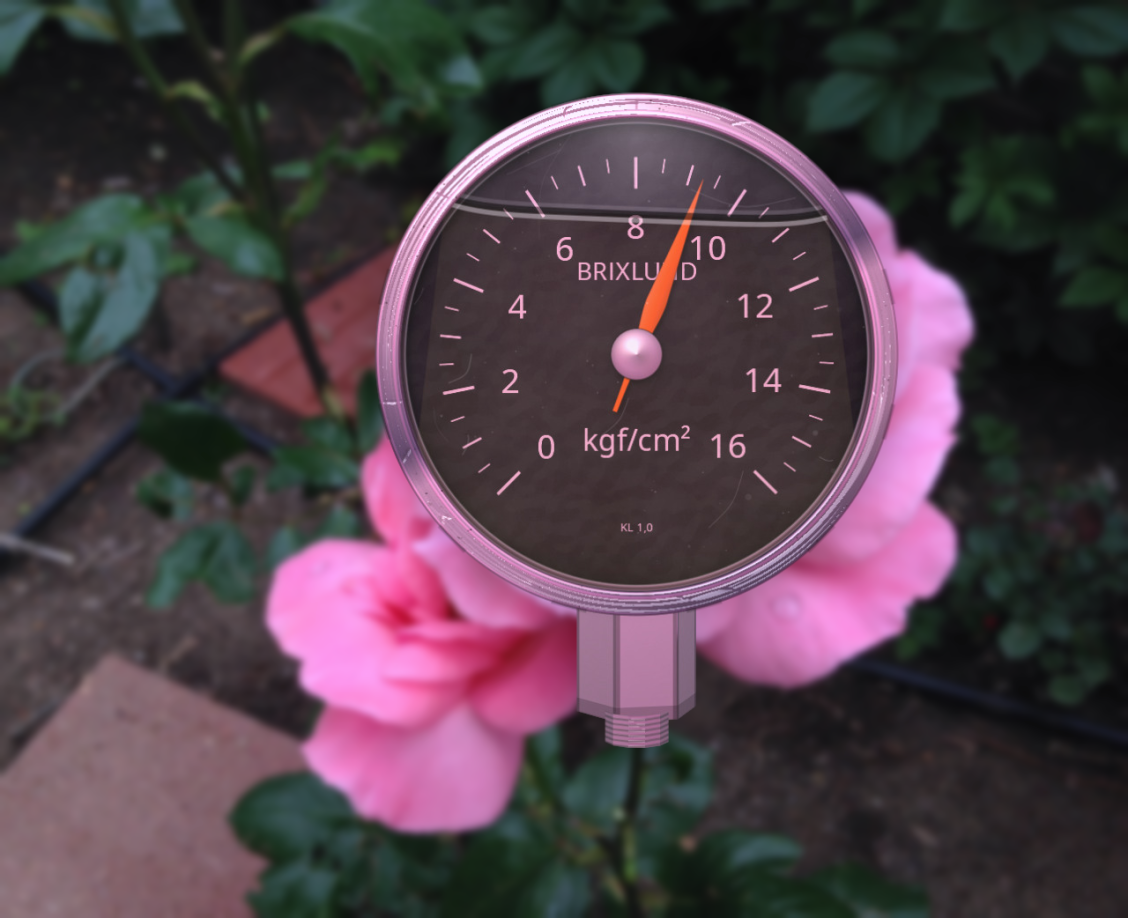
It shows value=9.25 unit=kg/cm²
